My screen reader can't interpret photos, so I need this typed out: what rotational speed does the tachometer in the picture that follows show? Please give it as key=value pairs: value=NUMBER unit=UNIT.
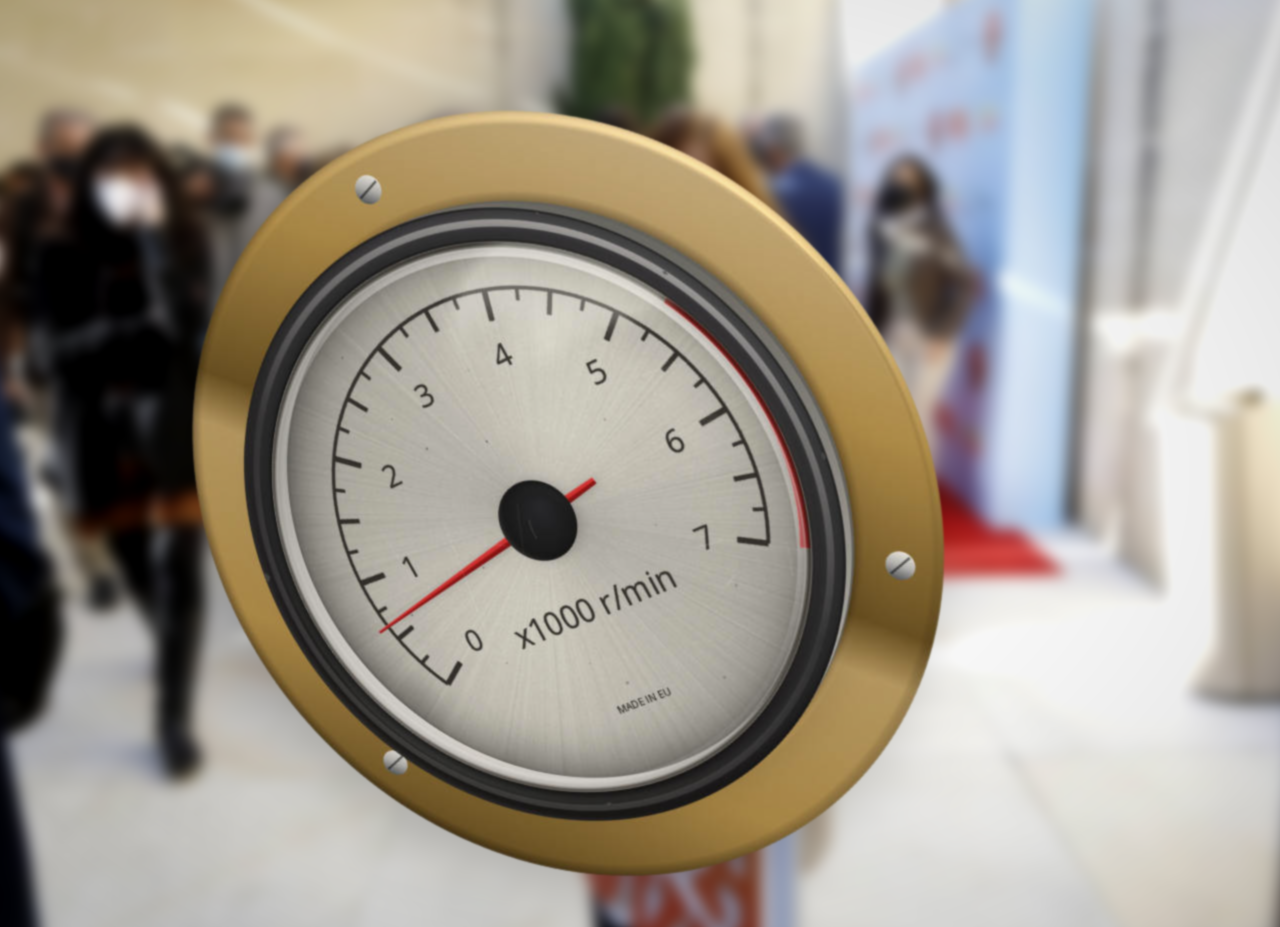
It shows value=625 unit=rpm
